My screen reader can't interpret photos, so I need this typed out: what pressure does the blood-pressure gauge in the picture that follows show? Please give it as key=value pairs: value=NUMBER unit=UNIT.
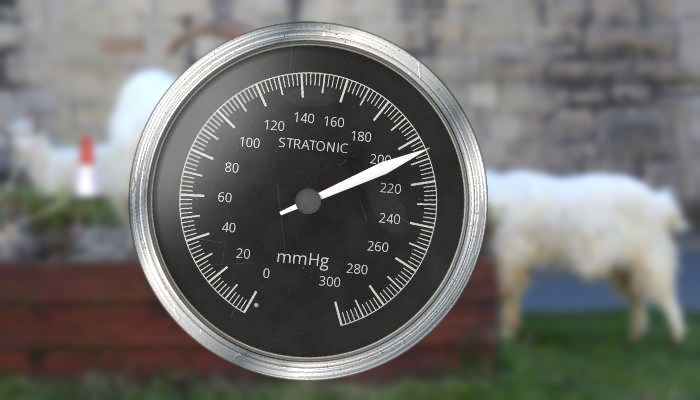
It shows value=206 unit=mmHg
